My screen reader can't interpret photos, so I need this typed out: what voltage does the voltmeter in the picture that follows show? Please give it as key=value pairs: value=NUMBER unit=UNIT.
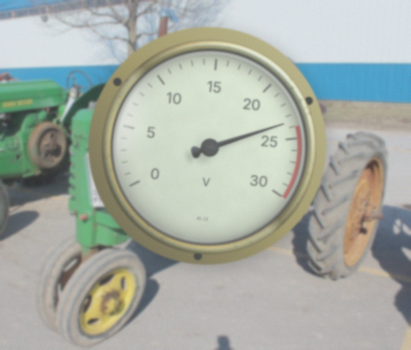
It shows value=23.5 unit=V
